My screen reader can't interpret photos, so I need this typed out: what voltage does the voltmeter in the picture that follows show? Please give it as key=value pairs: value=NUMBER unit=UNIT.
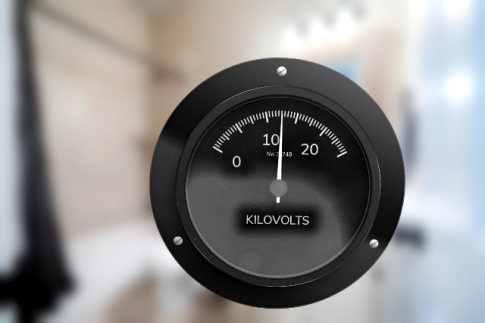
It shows value=12.5 unit=kV
